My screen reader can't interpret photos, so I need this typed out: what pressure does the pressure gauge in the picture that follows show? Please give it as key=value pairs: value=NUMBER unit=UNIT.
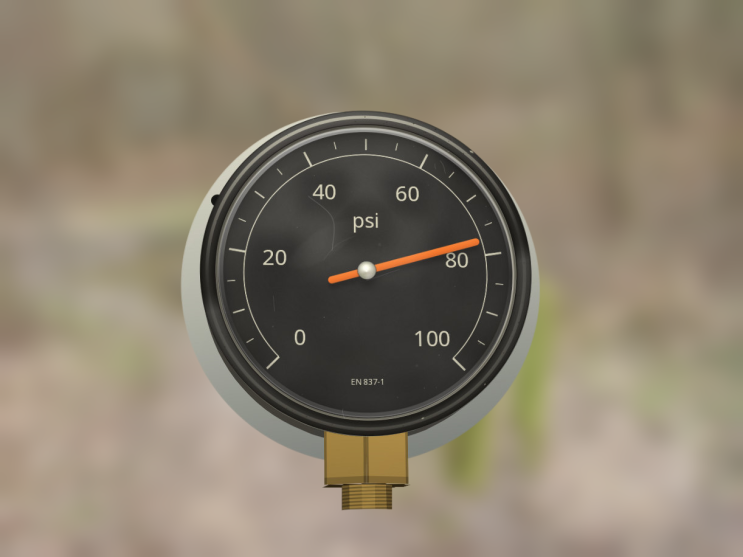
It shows value=77.5 unit=psi
